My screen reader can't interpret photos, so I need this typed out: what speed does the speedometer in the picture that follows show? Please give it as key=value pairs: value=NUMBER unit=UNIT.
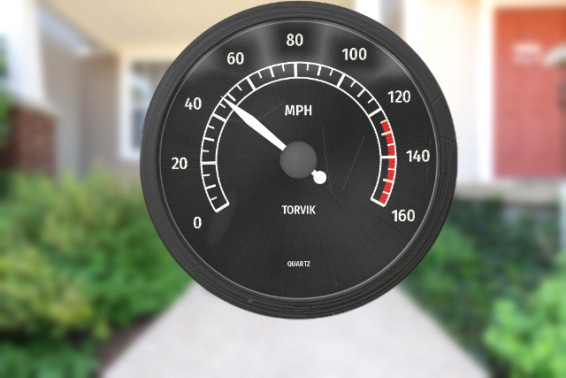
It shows value=47.5 unit=mph
